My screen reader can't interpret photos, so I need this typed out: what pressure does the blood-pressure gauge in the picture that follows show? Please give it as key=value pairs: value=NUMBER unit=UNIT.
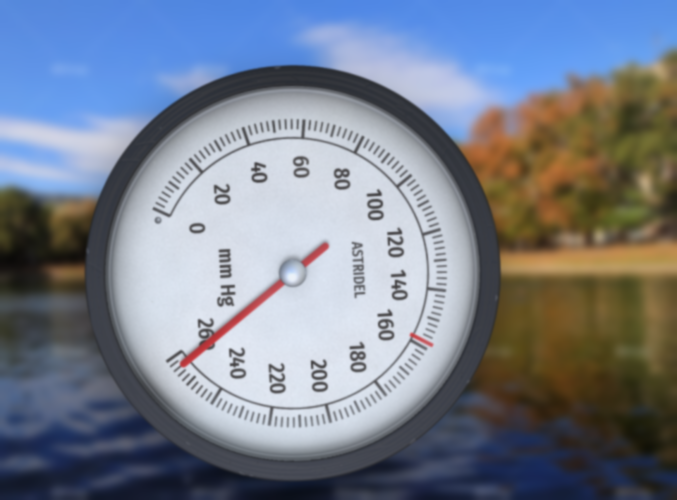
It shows value=256 unit=mmHg
